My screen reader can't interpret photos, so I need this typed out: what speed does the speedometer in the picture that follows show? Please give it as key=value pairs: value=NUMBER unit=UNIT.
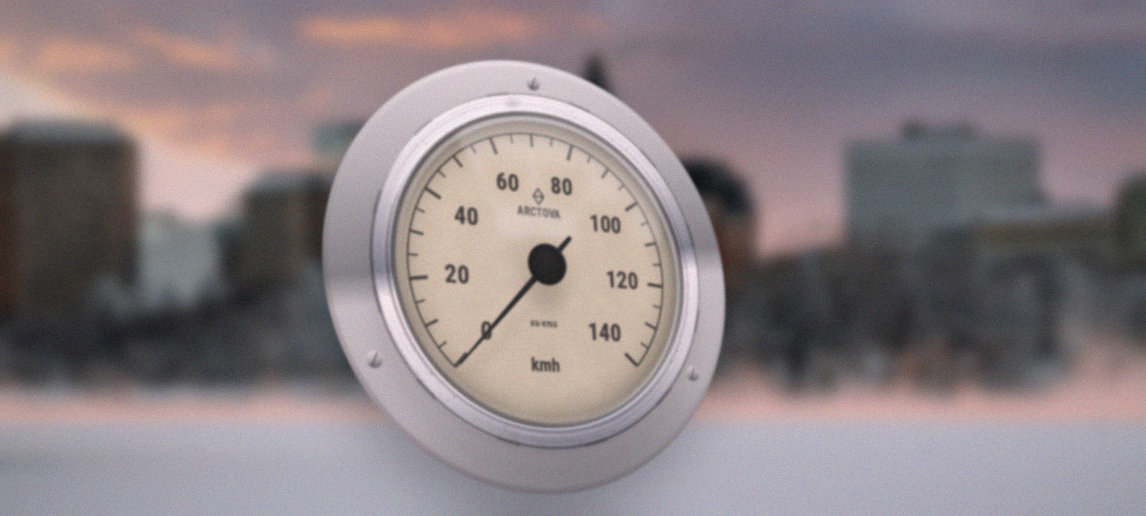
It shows value=0 unit=km/h
